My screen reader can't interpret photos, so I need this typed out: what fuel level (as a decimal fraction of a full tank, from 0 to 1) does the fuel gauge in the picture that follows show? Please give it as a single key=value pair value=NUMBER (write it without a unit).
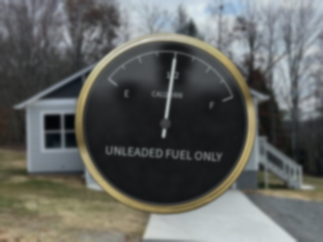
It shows value=0.5
